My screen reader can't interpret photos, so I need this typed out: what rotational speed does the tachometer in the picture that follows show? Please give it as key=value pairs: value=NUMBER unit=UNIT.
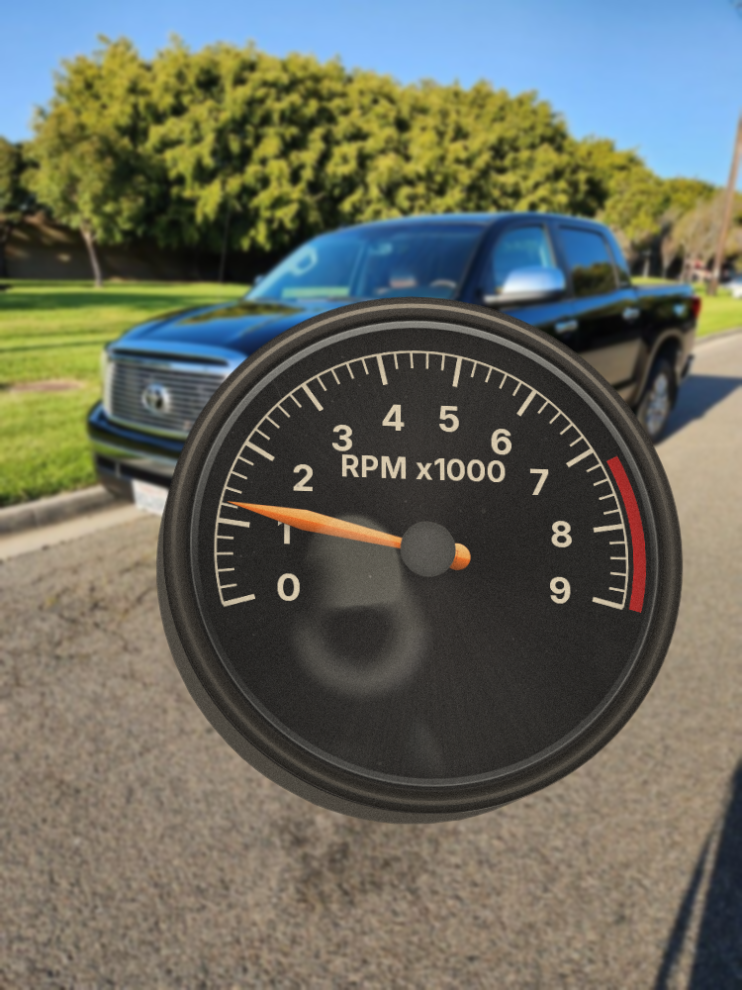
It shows value=1200 unit=rpm
